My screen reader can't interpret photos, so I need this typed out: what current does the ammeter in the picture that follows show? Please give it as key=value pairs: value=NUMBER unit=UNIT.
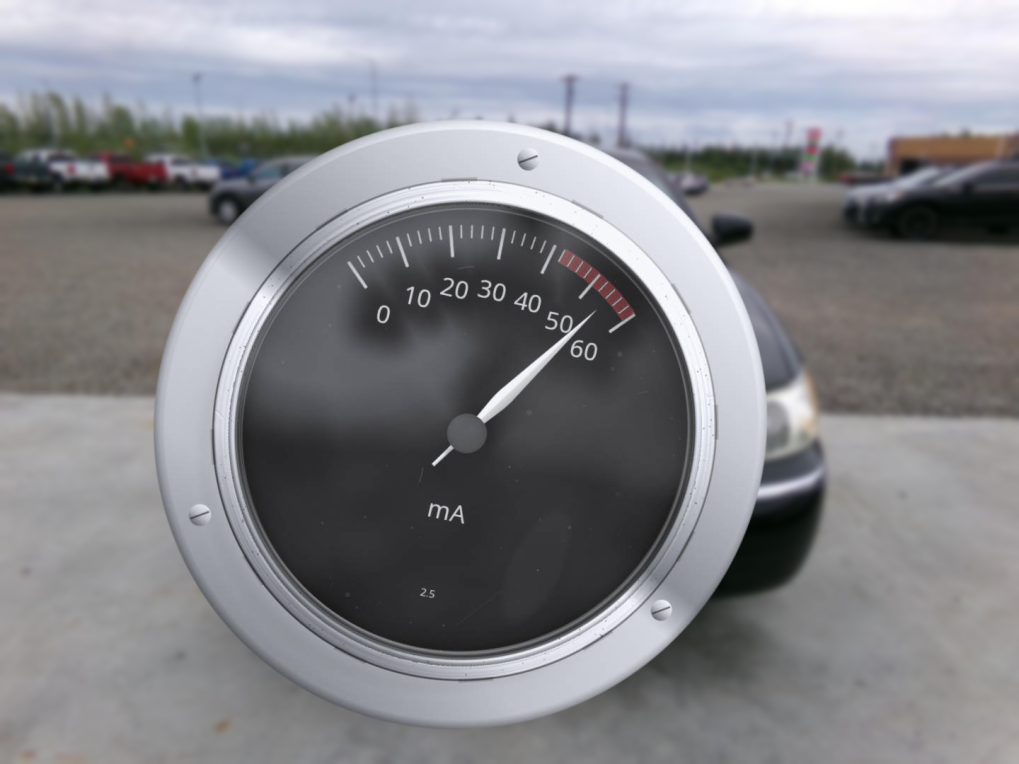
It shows value=54 unit=mA
